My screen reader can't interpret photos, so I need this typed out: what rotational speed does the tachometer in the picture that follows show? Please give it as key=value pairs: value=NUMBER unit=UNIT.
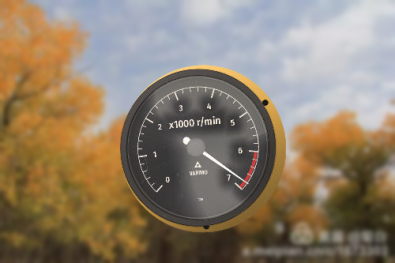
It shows value=6800 unit=rpm
